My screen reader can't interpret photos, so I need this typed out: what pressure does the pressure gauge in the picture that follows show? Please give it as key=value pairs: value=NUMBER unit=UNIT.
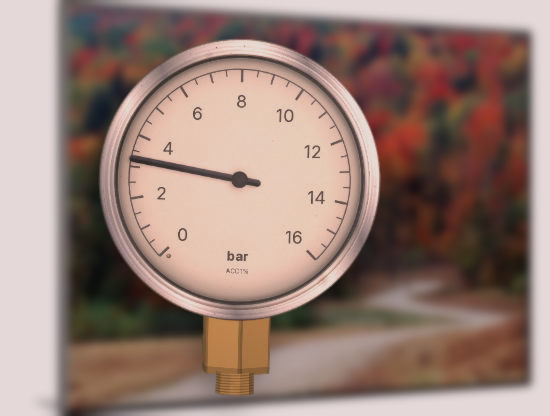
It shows value=3.25 unit=bar
